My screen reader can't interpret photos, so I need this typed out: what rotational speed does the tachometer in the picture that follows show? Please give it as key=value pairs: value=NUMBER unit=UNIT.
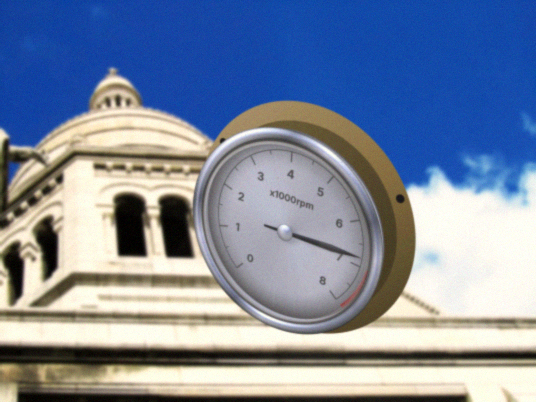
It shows value=6750 unit=rpm
